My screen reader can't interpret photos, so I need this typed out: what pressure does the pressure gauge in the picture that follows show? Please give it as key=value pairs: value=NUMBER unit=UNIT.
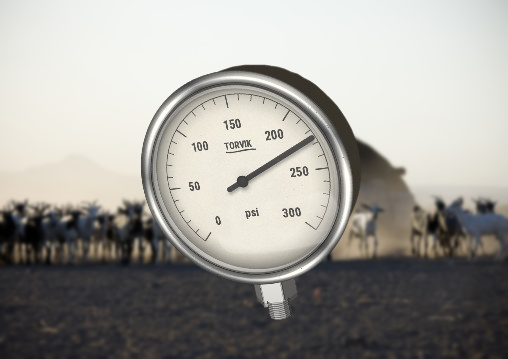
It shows value=225 unit=psi
